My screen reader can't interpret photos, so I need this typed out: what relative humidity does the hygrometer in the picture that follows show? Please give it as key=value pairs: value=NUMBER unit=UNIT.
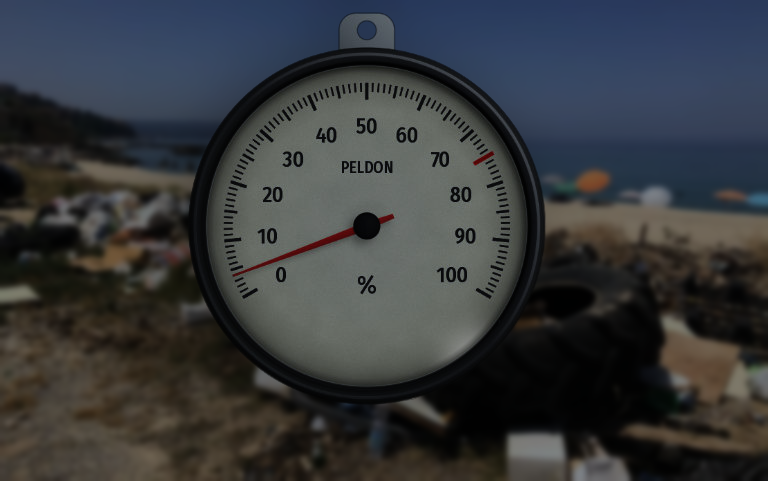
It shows value=4 unit=%
